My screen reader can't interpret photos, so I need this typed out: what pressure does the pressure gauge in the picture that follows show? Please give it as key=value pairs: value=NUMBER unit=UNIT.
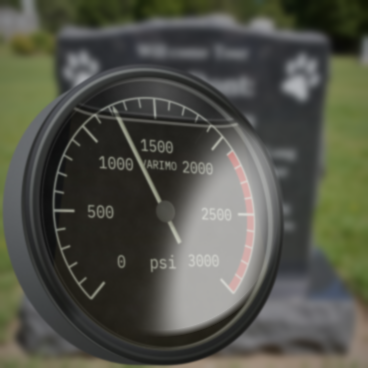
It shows value=1200 unit=psi
